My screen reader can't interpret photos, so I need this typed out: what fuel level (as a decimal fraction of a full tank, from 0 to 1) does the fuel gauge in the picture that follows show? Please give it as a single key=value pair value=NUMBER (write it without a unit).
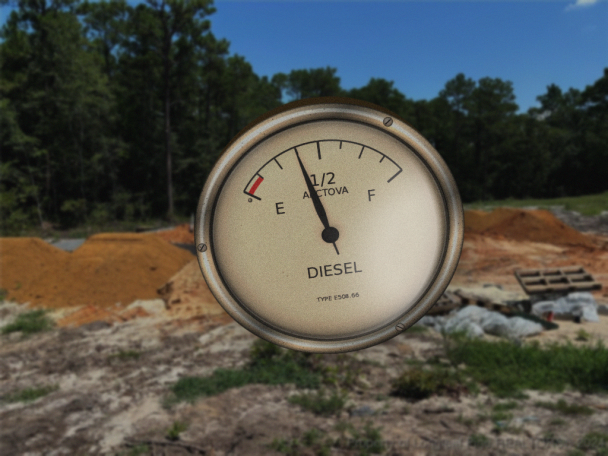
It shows value=0.375
